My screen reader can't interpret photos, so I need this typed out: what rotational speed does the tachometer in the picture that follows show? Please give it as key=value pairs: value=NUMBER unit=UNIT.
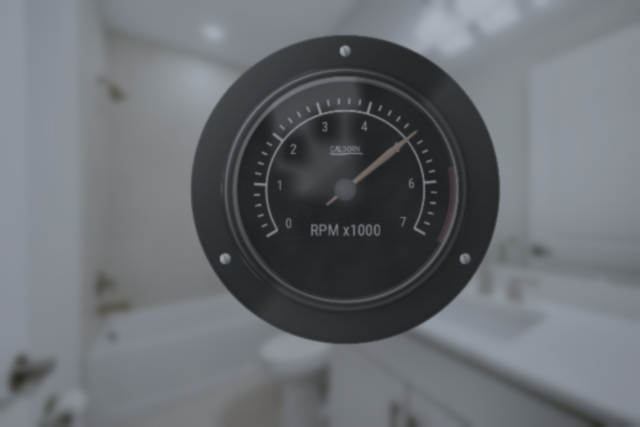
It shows value=5000 unit=rpm
